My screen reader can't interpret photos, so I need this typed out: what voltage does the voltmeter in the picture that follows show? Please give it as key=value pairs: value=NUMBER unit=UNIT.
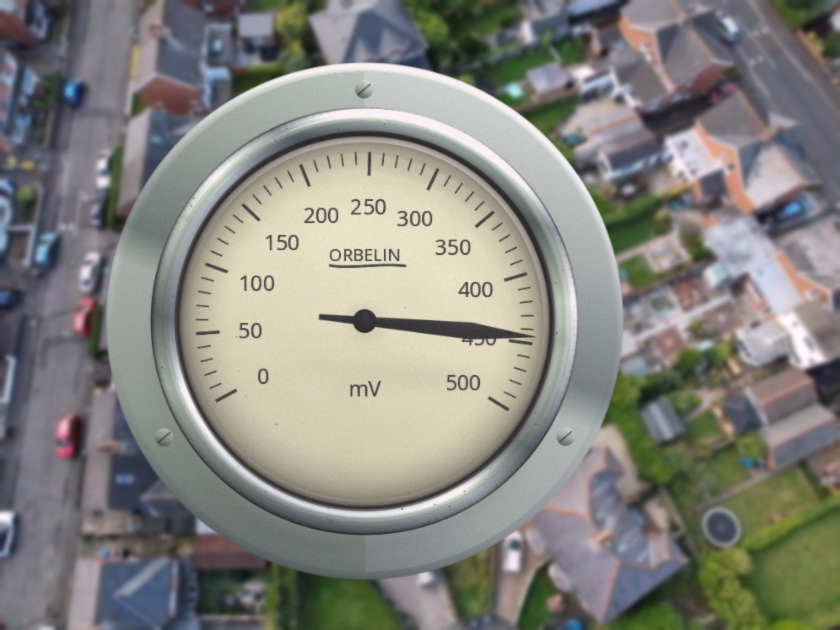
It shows value=445 unit=mV
